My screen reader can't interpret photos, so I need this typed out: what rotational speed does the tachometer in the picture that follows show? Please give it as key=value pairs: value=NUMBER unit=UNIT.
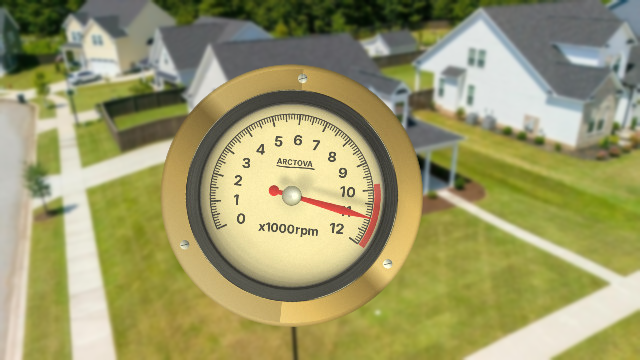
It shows value=11000 unit=rpm
